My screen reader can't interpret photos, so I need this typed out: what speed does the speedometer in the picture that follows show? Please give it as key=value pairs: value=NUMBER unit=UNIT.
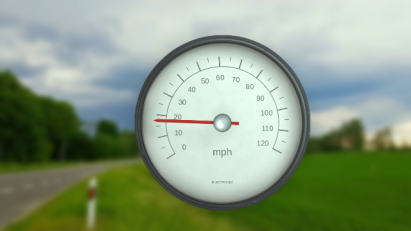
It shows value=17.5 unit=mph
